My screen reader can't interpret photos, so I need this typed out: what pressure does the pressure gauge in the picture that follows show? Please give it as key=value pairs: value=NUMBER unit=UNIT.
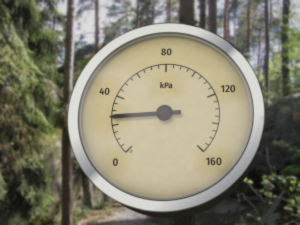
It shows value=25 unit=kPa
